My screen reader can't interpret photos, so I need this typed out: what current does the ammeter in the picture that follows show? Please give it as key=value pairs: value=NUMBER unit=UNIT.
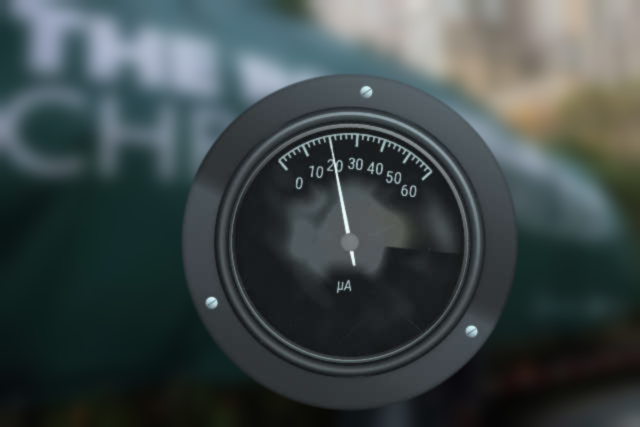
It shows value=20 unit=µA
